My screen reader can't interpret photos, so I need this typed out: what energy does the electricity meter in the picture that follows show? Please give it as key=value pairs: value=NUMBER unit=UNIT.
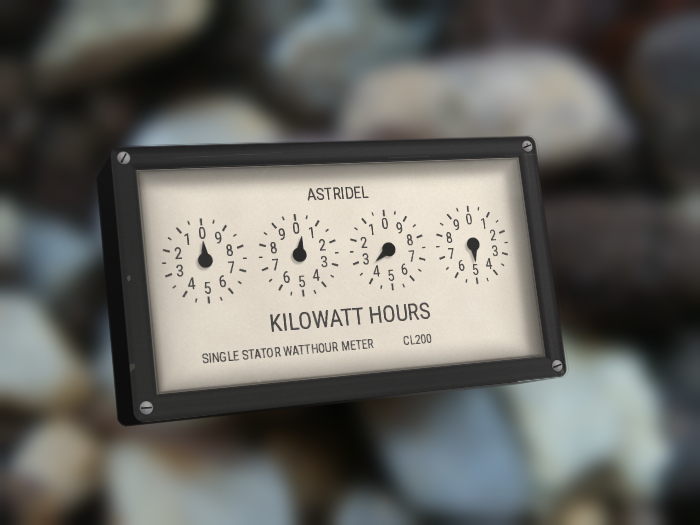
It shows value=35 unit=kWh
